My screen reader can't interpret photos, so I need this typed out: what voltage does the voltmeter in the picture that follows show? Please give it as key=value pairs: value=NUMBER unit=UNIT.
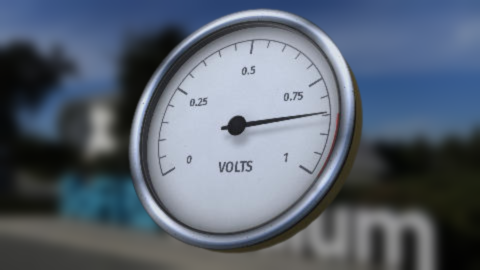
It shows value=0.85 unit=V
